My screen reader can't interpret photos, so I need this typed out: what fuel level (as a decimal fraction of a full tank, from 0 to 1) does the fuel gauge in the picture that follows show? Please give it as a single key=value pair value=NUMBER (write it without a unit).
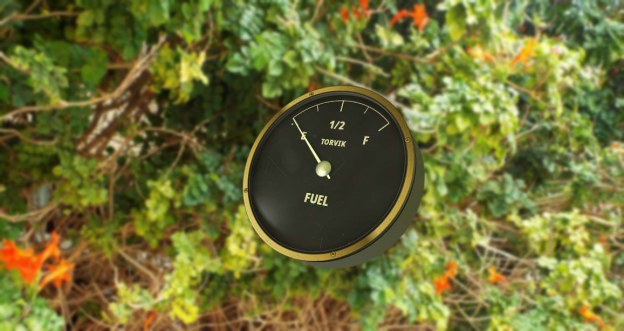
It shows value=0
